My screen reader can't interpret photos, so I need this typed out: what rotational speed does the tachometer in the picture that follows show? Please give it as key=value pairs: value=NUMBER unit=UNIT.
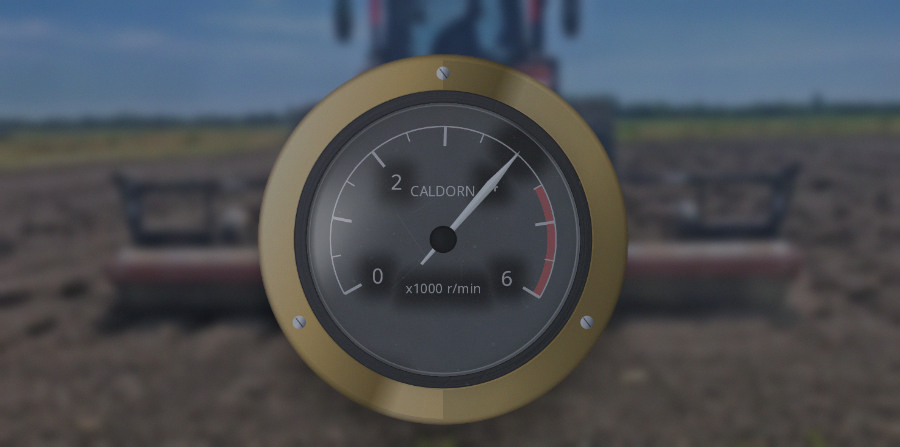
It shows value=4000 unit=rpm
